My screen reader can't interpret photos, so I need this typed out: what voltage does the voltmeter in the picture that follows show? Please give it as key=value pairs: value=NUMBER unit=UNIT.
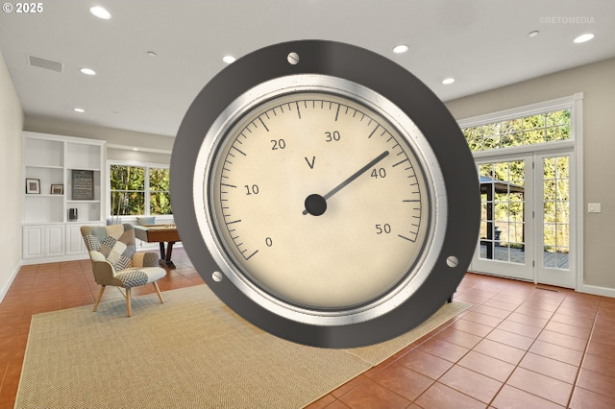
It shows value=38 unit=V
